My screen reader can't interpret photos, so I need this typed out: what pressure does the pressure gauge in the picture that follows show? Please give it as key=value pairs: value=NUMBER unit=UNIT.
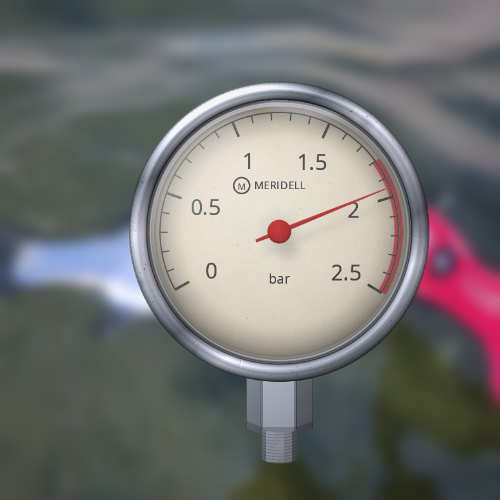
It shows value=1.95 unit=bar
